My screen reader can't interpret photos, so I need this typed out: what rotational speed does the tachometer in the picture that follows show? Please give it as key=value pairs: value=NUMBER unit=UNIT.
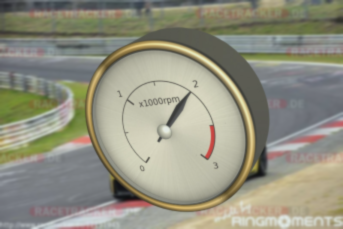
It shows value=2000 unit=rpm
